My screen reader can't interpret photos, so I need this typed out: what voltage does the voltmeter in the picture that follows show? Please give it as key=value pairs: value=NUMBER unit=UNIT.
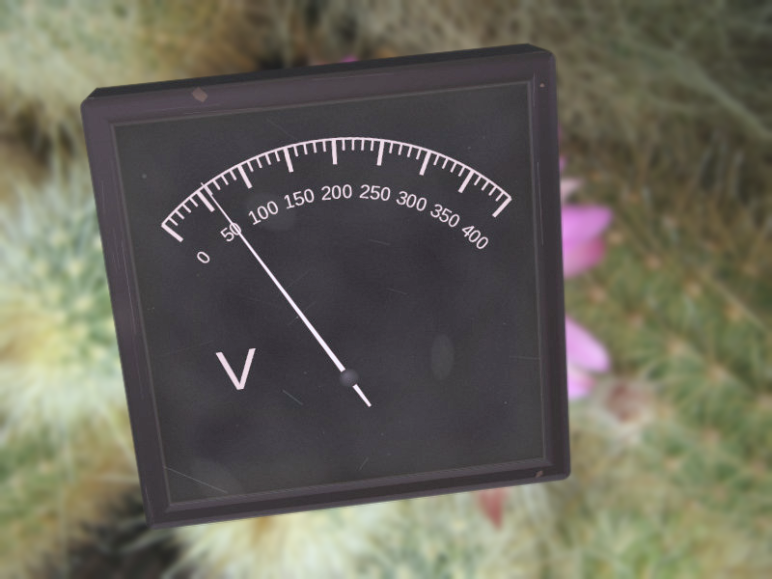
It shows value=60 unit=V
